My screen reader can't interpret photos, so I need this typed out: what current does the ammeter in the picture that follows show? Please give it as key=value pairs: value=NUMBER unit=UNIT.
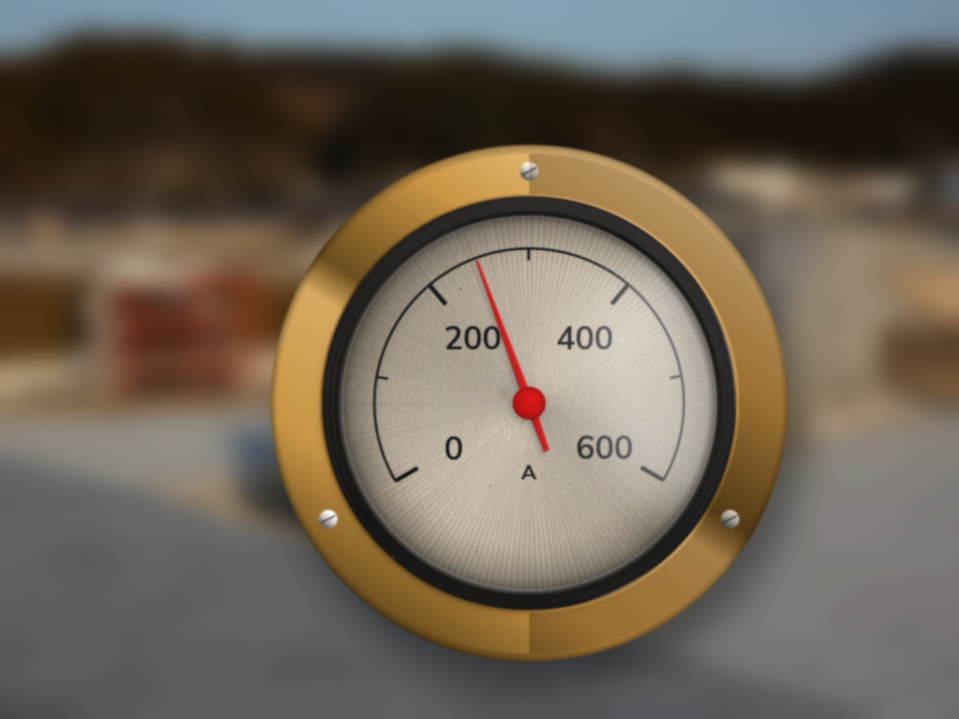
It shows value=250 unit=A
